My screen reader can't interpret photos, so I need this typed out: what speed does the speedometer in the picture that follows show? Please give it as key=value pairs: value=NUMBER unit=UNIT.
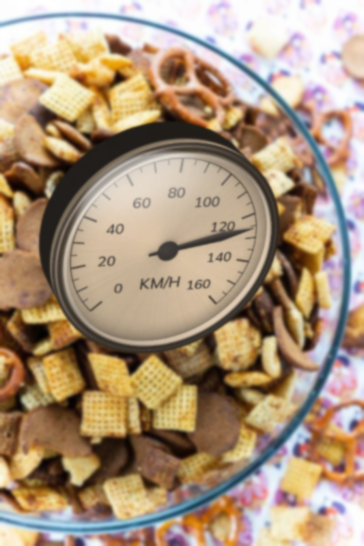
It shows value=125 unit=km/h
